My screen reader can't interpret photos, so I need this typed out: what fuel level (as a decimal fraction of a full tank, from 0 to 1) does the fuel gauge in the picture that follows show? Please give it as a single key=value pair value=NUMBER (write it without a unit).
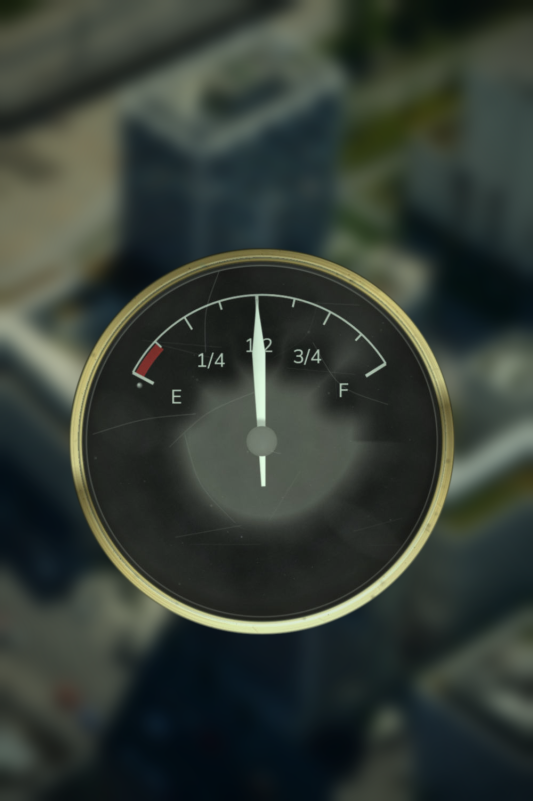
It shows value=0.5
